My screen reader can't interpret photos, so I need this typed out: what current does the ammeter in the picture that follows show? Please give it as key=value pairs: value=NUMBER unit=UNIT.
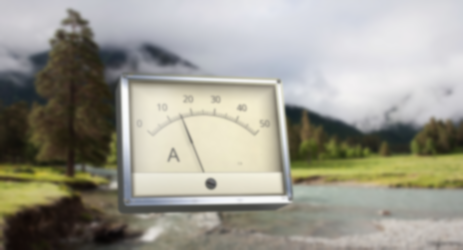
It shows value=15 unit=A
